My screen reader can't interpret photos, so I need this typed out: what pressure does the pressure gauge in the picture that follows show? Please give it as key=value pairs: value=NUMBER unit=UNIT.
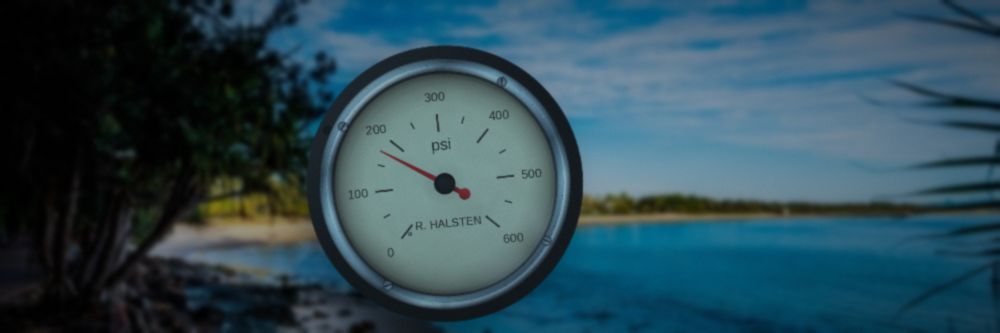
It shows value=175 unit=psi
